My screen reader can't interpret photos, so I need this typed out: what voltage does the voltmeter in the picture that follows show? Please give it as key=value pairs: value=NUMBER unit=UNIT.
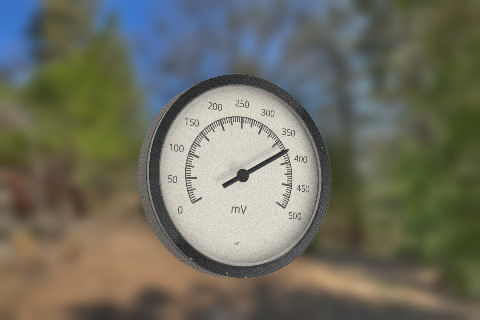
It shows value=375 unit=mV
